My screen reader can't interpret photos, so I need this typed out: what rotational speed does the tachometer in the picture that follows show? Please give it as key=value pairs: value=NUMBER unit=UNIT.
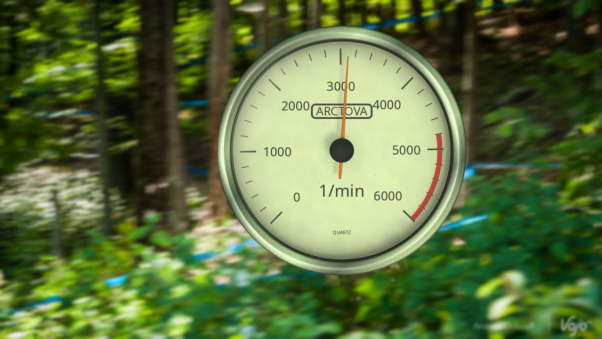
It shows value=3100 unit=rpm
